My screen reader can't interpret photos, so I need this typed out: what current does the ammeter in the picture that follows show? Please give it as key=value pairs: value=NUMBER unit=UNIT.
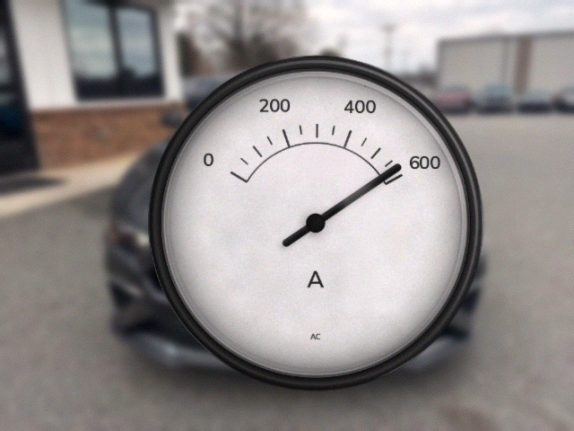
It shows value=575 unit=A
